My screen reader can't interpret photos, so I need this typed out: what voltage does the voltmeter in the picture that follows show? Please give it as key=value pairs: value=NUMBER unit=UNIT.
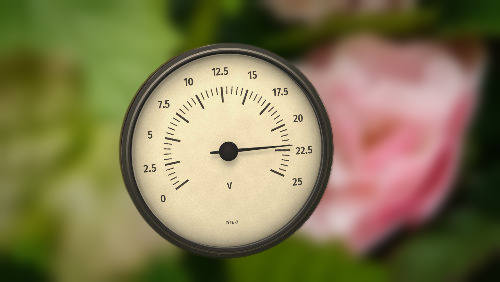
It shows value=22 unit=V
